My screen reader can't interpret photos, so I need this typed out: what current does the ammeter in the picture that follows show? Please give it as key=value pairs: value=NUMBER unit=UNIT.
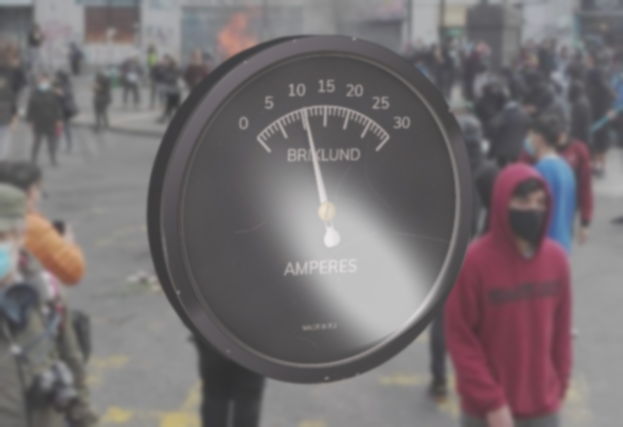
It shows value=10 unit=A
